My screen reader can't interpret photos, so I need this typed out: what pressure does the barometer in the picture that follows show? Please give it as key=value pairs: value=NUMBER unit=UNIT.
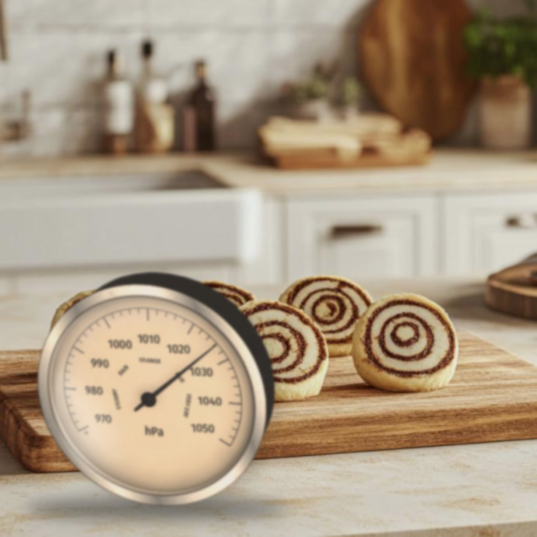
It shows value=1026 unit=hPa
